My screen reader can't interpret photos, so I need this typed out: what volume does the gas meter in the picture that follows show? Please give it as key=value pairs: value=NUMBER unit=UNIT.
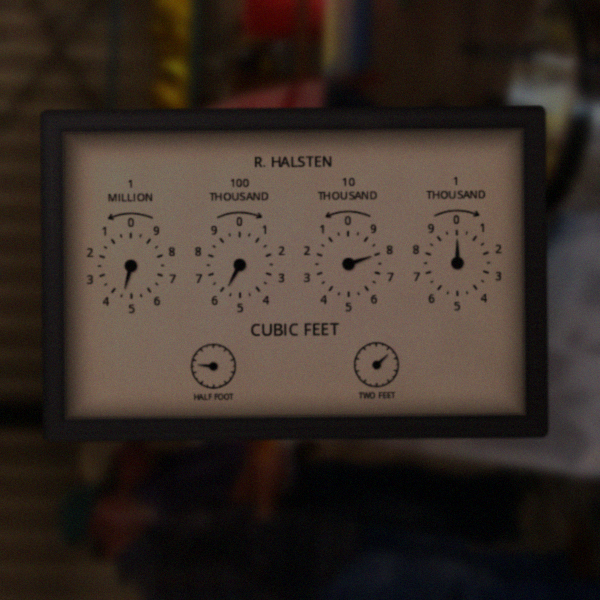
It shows value=458000 unit=ft³
